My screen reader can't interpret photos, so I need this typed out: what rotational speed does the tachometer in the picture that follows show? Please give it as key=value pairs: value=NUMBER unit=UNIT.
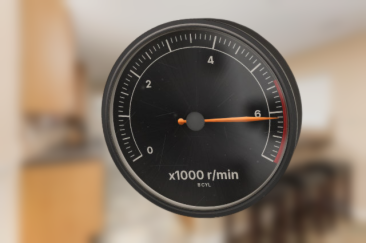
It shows value=6100 unit=rpm
